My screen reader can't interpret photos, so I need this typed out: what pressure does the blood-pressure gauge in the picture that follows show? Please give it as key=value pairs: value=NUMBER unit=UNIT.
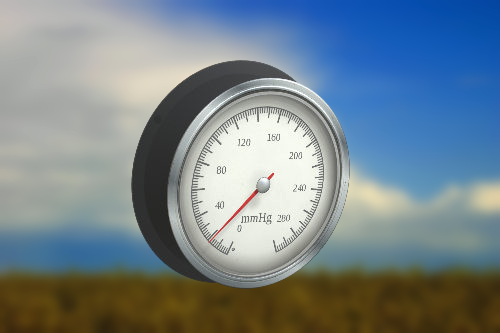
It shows value=20 unit=mmHg
